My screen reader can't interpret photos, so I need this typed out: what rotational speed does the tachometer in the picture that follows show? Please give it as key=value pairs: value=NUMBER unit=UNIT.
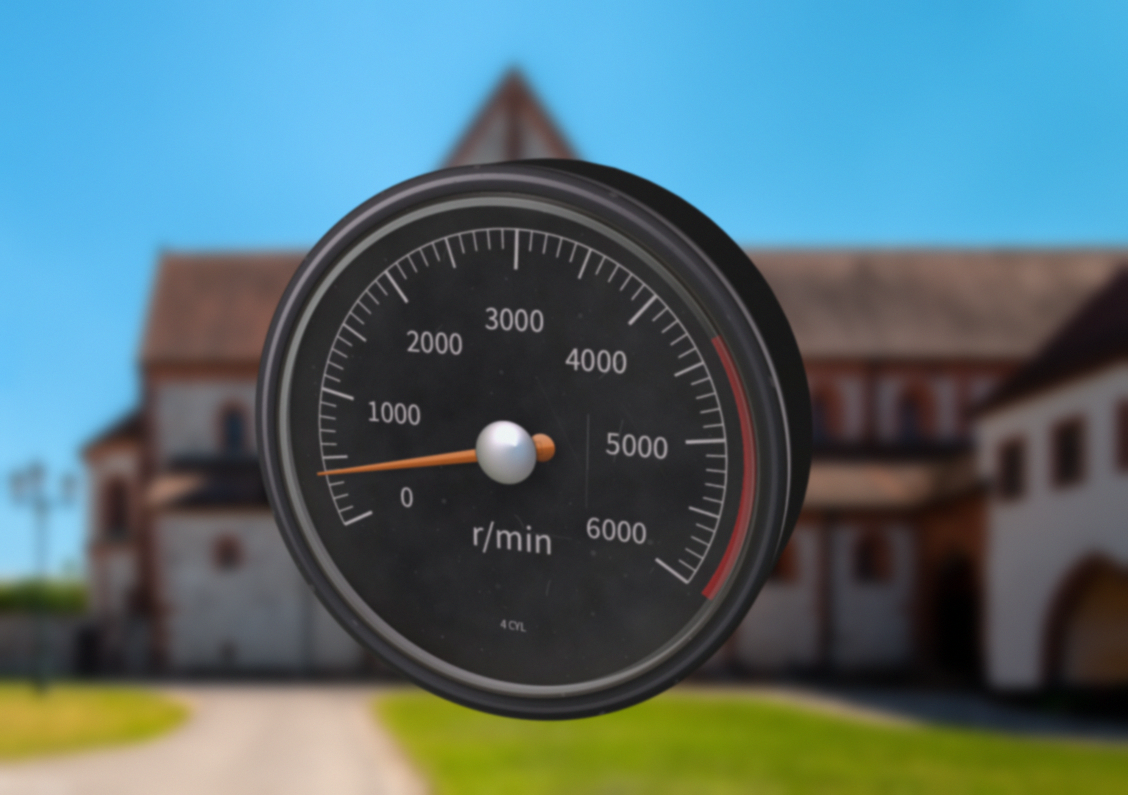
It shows value=400 unit=rpm
